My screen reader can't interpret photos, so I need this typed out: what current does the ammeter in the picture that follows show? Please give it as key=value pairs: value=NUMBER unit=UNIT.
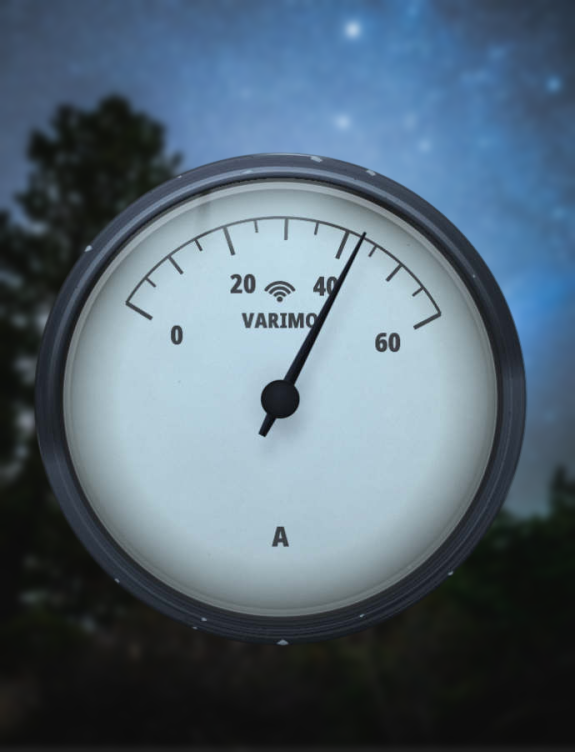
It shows value=42.5 unit=A
